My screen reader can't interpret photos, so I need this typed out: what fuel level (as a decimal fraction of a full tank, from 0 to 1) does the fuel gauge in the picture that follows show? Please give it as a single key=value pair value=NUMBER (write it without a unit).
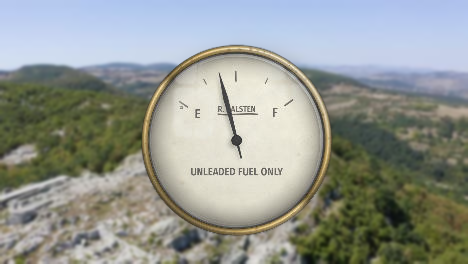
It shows value=0.375
